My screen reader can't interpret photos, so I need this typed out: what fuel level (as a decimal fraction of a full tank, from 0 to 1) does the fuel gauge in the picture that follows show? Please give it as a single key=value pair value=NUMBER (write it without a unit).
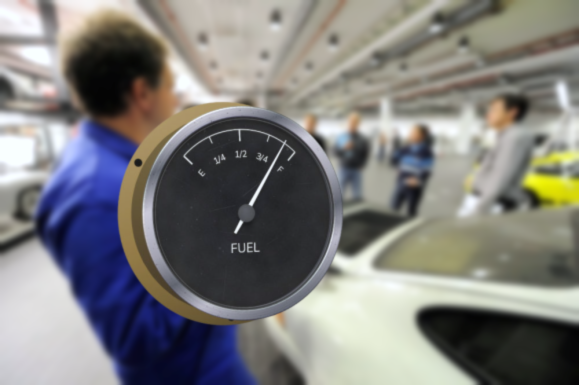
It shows value=0.875
